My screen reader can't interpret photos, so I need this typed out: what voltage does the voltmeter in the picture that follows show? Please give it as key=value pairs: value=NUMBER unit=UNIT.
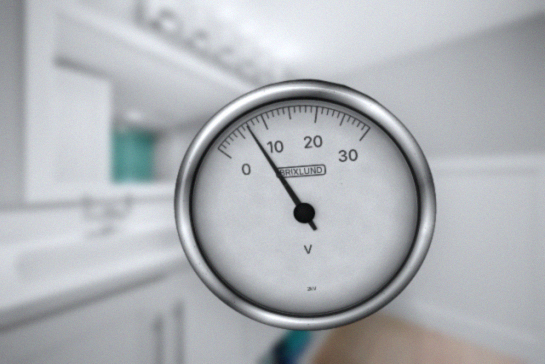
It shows value=7 unit=V
